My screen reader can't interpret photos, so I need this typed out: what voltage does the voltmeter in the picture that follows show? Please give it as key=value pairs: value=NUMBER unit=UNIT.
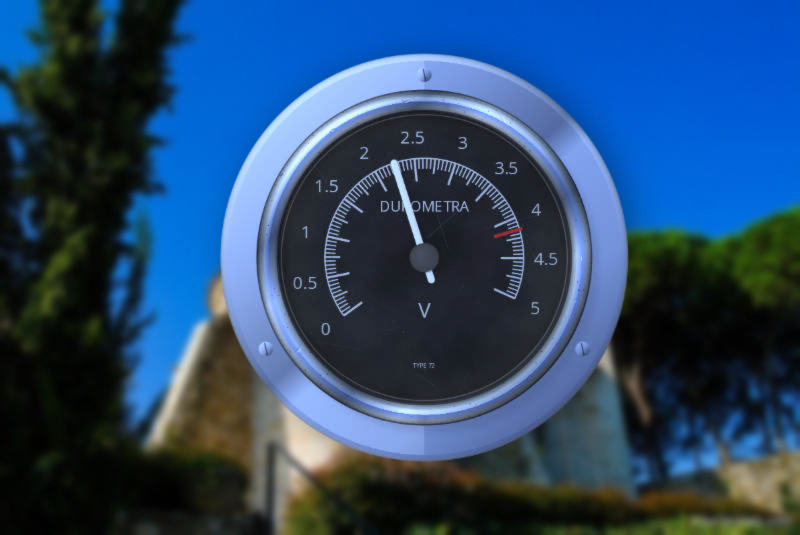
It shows value=2.25 unit=V
